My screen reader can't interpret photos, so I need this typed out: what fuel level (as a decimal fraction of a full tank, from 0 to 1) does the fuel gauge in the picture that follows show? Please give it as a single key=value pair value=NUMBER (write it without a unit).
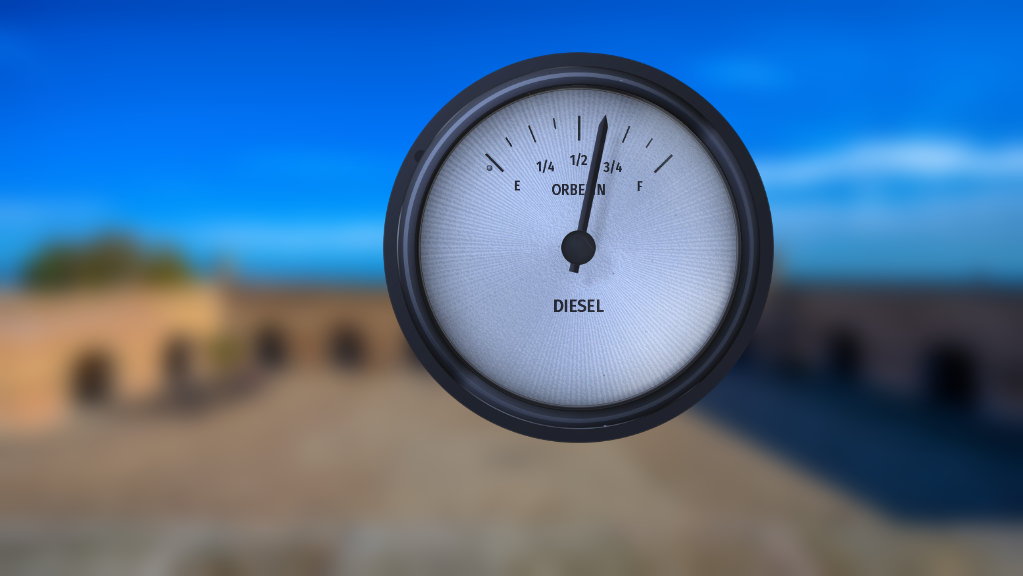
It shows value=0.625
